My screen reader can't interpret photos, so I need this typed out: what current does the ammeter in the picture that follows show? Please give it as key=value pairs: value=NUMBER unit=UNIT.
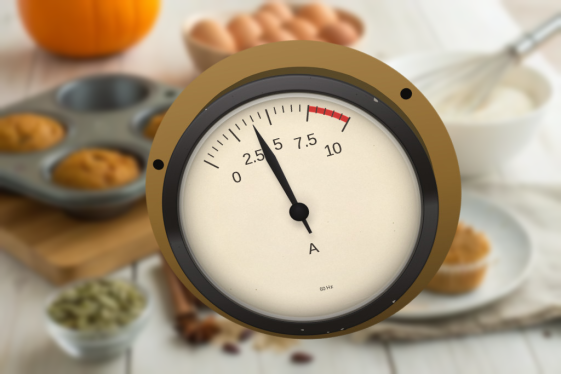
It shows value=4 unit=A
